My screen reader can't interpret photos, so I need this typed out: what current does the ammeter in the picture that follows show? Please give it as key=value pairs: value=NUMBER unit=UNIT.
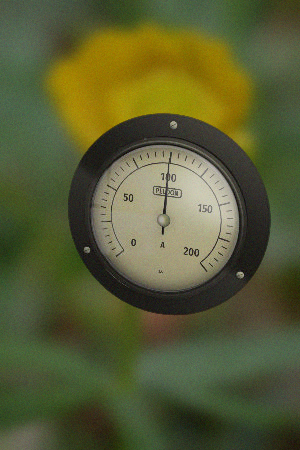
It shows value=100 unit=A
